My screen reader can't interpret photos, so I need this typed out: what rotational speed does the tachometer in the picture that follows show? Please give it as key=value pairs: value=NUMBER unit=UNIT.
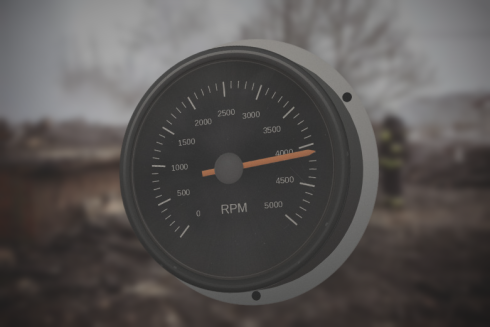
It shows value=4100 unit=rpm
